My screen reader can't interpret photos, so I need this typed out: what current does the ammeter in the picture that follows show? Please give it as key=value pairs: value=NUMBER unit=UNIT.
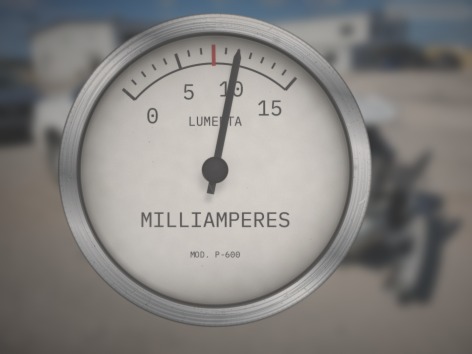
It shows value=10 unit=mA
